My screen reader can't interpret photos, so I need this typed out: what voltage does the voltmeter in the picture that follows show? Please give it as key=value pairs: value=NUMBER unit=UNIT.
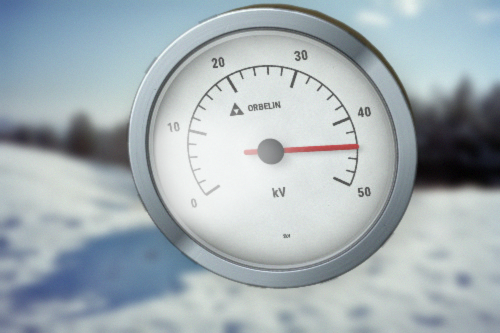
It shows value=44 unit=kV
